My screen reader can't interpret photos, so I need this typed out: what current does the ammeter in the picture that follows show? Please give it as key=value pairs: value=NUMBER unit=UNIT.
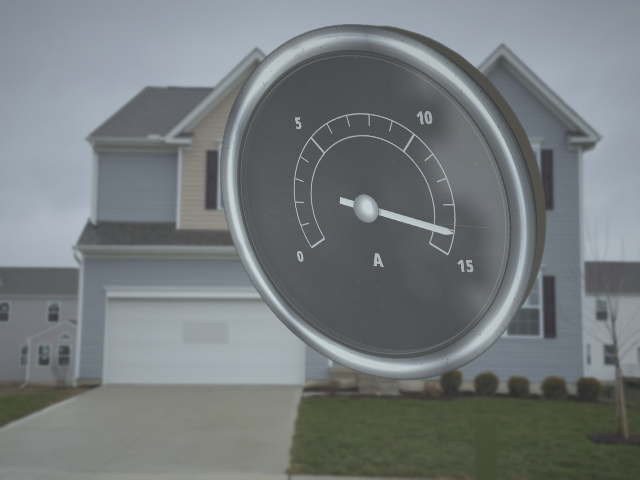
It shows value=14 unit=A
